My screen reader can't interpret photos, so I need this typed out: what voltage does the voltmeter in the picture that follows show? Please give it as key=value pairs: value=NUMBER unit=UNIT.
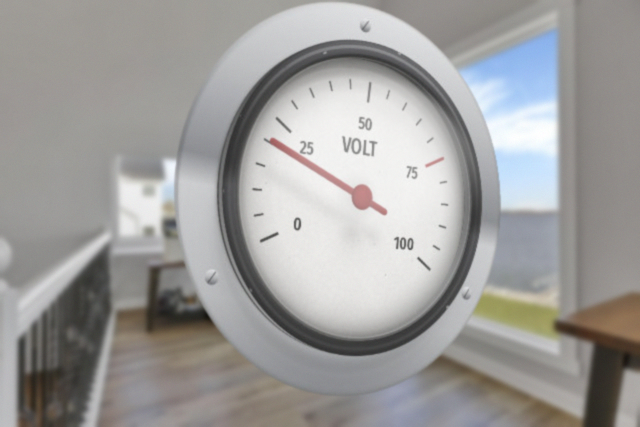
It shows value=20 unit=V
